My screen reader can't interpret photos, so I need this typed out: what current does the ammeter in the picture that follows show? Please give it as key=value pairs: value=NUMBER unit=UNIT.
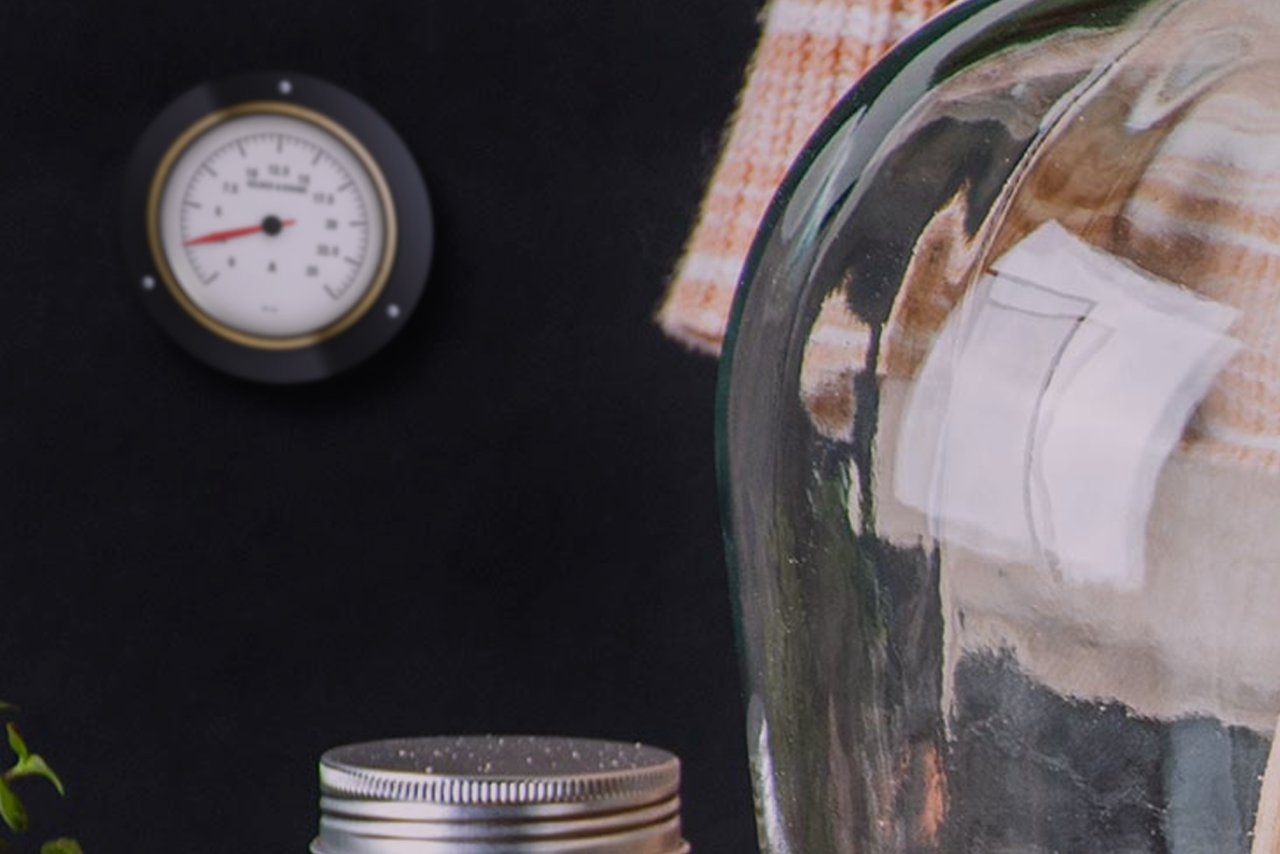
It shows value=2.5 unit=A
